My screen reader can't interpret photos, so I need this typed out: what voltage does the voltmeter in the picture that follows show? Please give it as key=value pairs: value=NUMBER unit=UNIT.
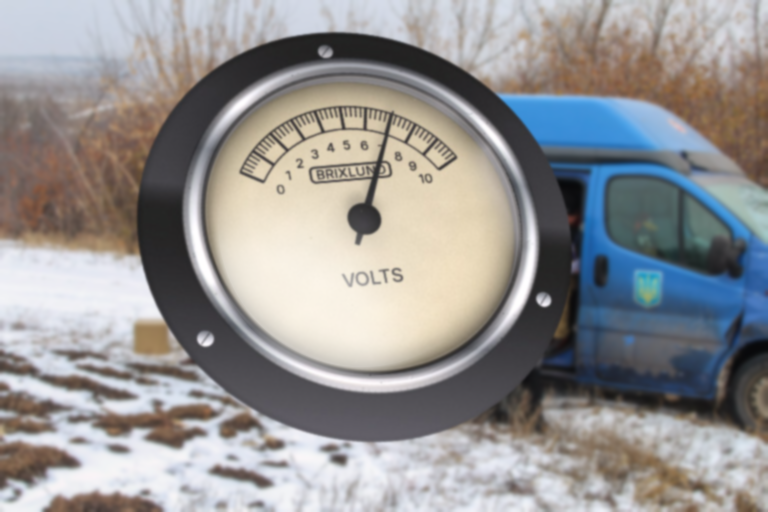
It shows value=7 unit=V
